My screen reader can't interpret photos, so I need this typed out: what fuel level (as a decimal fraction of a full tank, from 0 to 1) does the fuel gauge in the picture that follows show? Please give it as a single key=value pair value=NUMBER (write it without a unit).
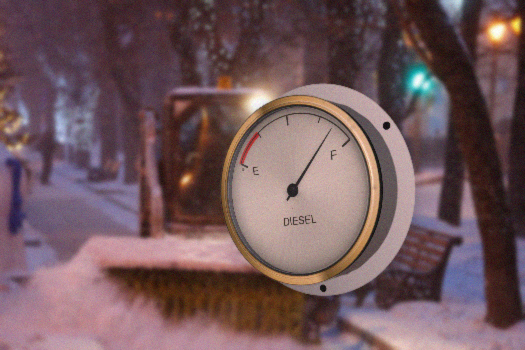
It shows value=0.875
